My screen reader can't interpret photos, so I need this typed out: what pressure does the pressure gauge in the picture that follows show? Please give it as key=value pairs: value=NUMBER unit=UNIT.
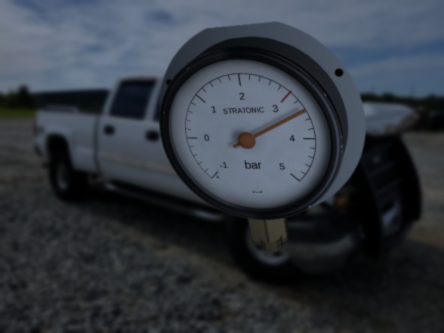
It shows value=3.4 unit=bar
